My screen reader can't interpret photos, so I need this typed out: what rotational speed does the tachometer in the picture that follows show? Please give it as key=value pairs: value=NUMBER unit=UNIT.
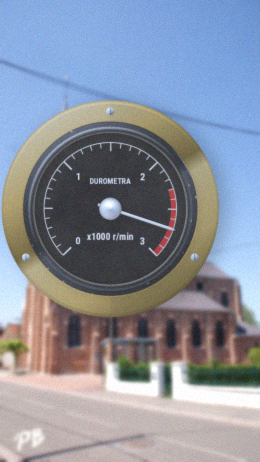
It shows value=2700 unit=rpm
